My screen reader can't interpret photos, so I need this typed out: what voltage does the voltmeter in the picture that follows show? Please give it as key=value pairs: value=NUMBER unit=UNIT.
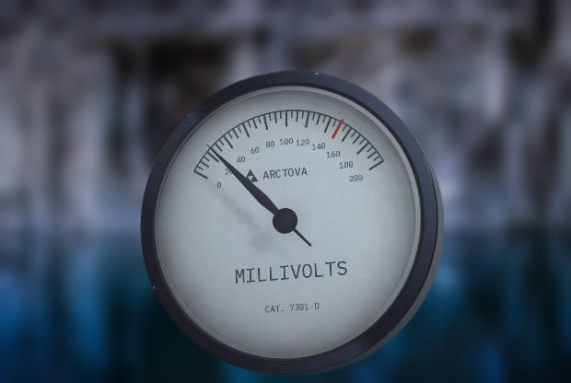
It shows value=25 unit=mV
